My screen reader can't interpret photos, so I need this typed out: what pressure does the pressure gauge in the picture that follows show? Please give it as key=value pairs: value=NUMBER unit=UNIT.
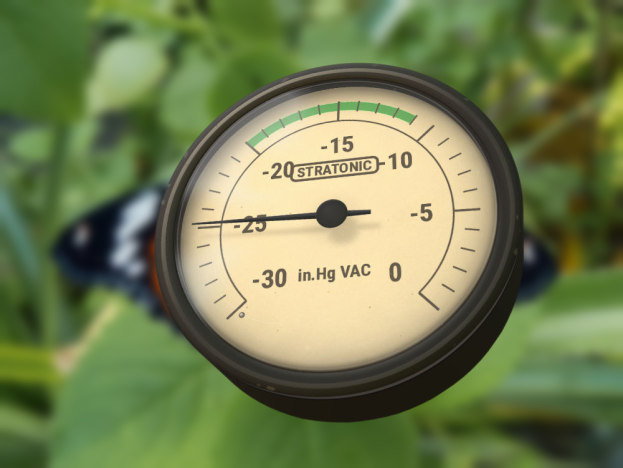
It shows value=-25 unit=inHg
